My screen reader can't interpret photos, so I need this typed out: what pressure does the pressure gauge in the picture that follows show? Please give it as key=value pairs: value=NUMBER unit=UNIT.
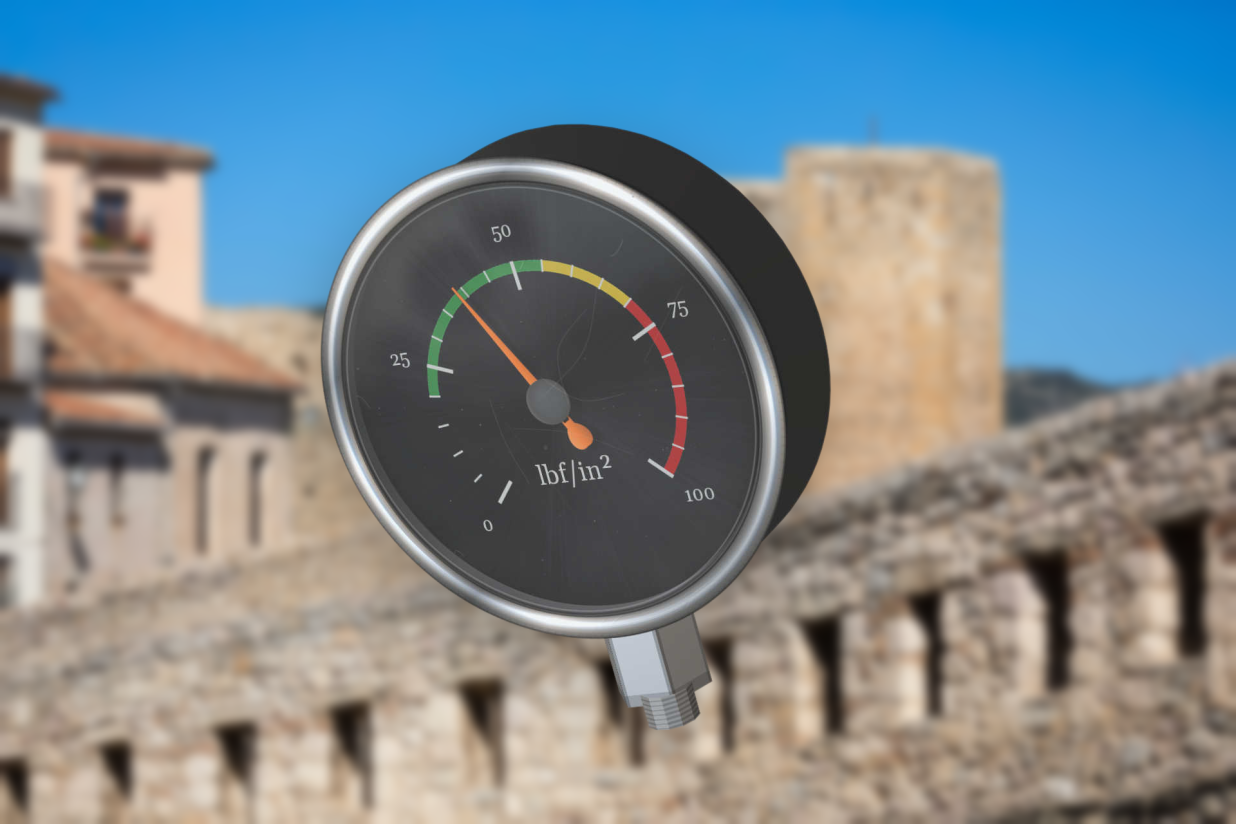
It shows value=40 unit=psi
